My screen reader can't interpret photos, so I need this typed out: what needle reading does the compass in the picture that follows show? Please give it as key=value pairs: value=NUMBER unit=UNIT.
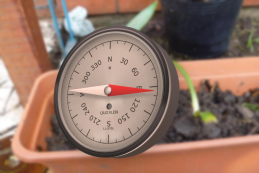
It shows value=95 unit=°
